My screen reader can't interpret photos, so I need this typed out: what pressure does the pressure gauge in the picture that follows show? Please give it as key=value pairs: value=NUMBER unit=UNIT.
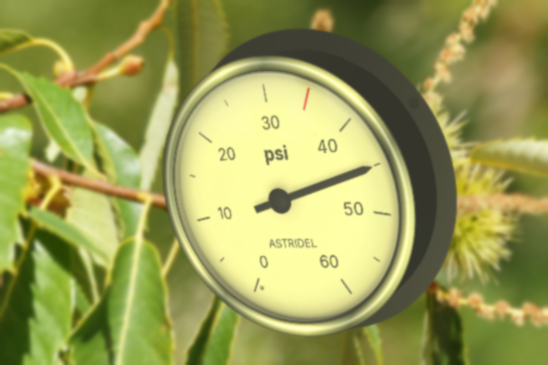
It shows value=45 unit=psi
